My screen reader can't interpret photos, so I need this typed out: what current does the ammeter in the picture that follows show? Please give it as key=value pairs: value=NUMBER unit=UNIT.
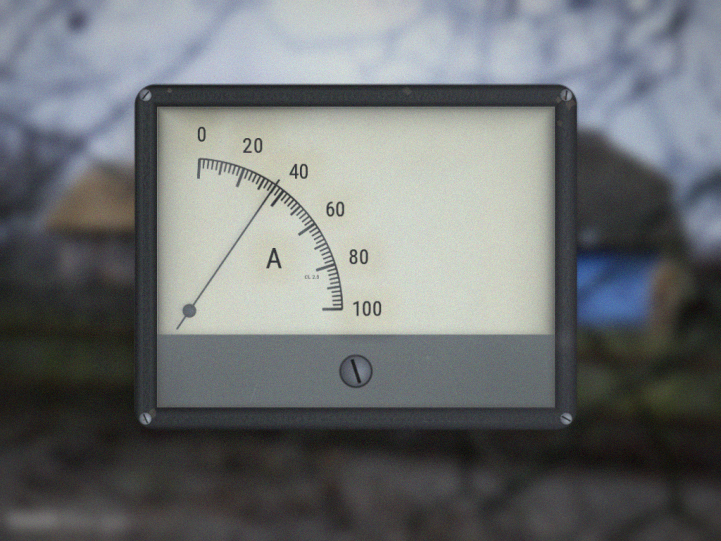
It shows value=36 unit=A
